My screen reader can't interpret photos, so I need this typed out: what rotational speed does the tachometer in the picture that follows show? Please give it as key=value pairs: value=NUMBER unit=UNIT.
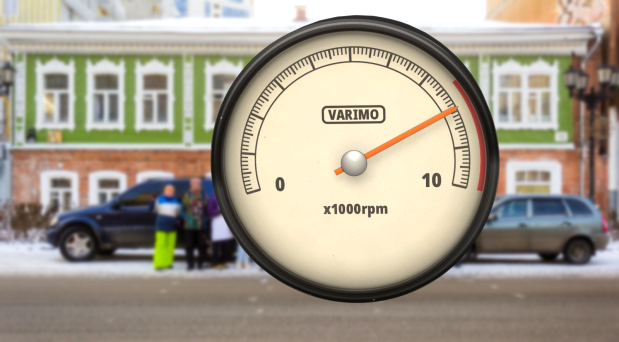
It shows value=8000 unit=rpm
